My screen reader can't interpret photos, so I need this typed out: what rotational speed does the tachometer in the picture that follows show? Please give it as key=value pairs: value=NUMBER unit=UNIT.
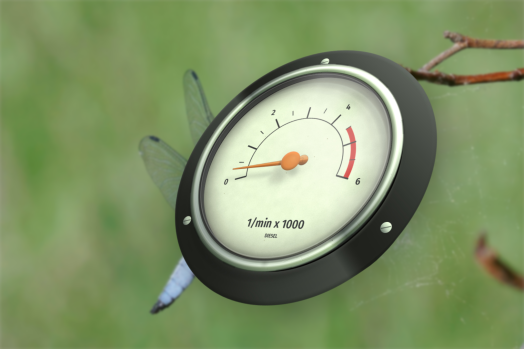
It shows value=250 unit=rpm
